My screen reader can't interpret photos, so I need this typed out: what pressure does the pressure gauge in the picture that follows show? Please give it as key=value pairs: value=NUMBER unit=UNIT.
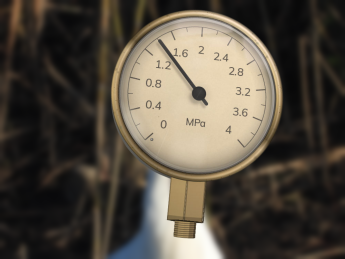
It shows value=1.4 unit=MPa
